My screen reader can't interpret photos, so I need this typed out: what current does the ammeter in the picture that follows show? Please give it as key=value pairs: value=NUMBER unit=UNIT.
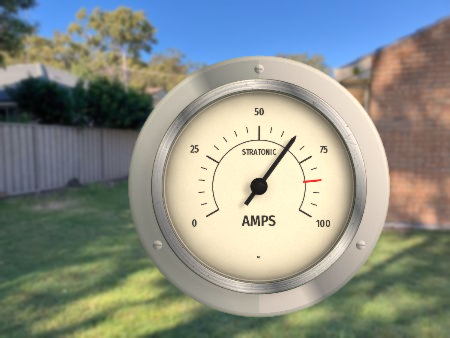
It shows value=65 unit=A
